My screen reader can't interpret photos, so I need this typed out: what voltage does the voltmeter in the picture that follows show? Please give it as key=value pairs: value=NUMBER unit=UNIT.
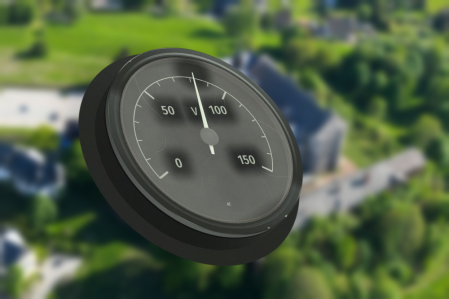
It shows value=80 unit=V
